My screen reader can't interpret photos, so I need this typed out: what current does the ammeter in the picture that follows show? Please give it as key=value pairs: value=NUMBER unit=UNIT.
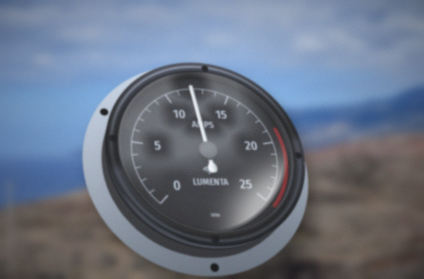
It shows value=12 unit=A
